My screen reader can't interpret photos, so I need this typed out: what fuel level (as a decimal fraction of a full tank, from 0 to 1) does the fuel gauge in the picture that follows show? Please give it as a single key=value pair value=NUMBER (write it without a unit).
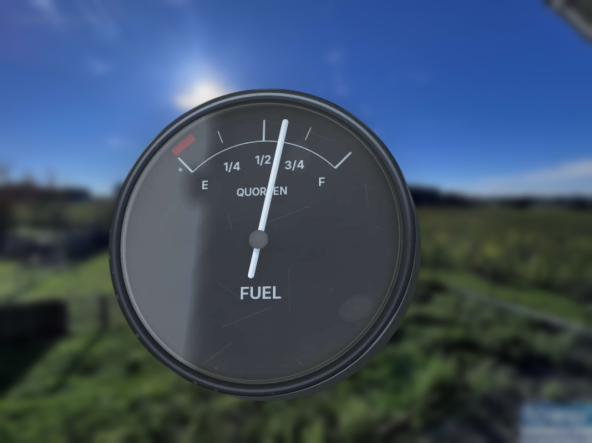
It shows value=0.625
